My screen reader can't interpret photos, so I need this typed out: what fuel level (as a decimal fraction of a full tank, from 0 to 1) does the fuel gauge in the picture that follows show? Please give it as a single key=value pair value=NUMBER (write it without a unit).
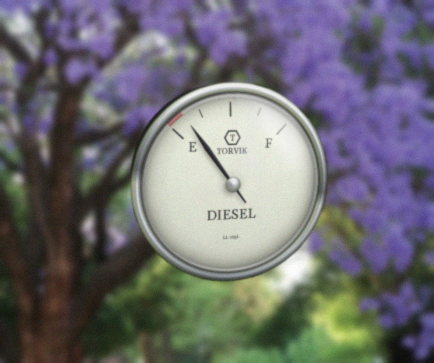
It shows value=0.125
